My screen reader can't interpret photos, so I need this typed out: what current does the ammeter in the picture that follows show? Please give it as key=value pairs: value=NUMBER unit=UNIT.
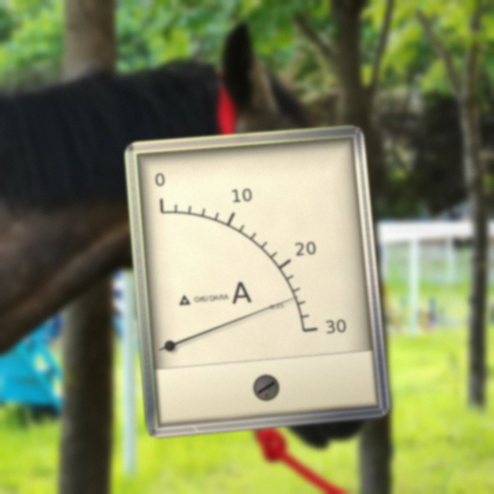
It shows value=25 unit=A
